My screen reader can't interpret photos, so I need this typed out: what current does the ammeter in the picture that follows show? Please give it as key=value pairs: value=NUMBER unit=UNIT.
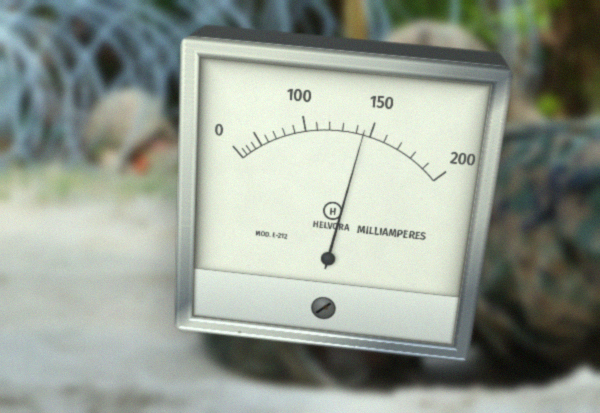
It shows value=145 unit=mA
